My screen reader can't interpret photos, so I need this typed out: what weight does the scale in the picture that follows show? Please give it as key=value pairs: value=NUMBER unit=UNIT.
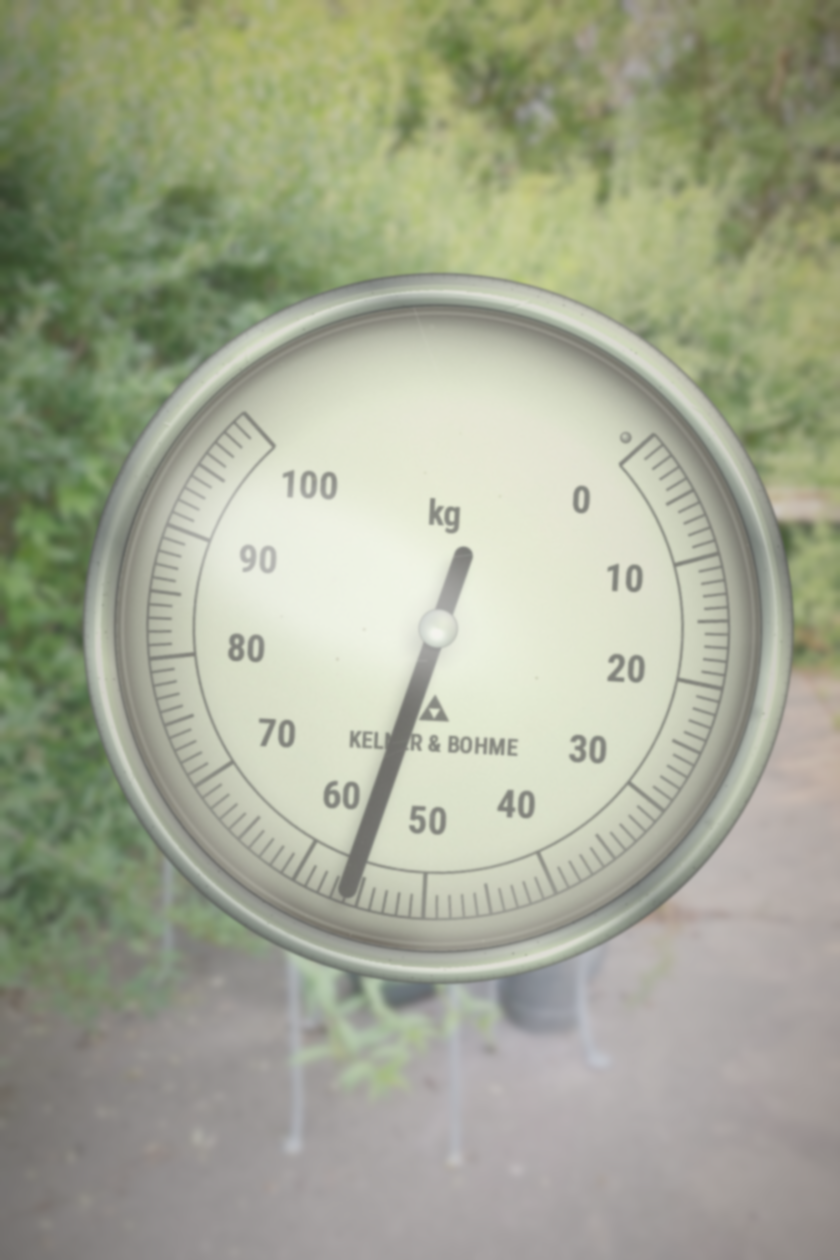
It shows value=56 unit=kg
